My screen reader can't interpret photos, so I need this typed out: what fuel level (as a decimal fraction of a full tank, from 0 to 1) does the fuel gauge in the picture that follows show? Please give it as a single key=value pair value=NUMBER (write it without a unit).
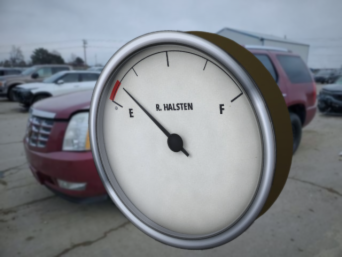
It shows value=0.125
